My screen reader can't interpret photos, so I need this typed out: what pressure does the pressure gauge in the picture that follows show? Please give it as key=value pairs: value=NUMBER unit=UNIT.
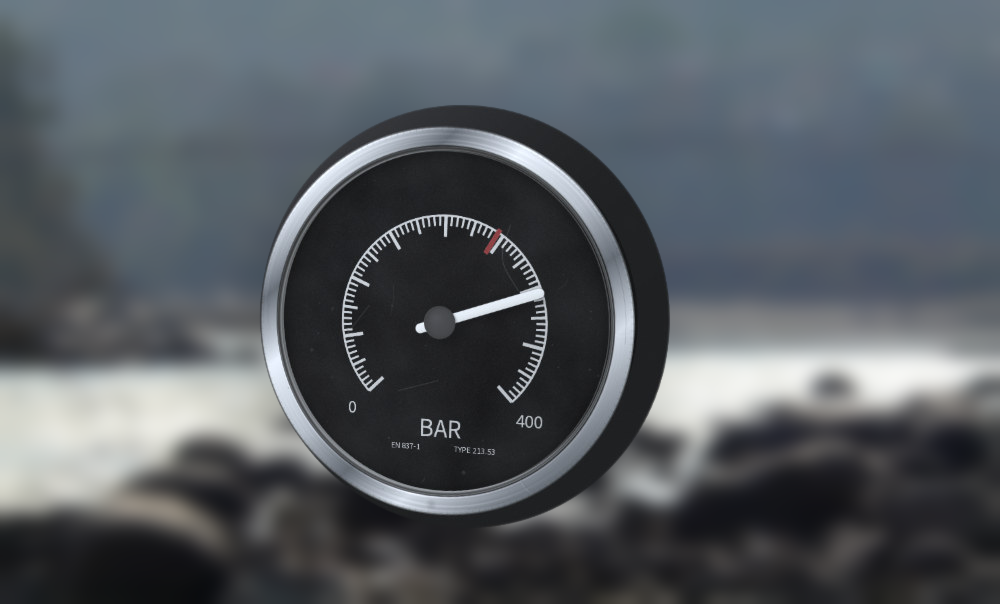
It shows value=305 unit=bar
